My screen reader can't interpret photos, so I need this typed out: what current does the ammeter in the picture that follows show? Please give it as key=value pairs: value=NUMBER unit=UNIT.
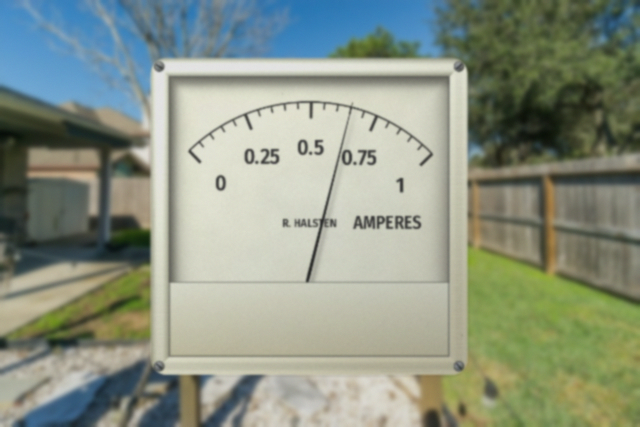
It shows value=0.65 unit=A
